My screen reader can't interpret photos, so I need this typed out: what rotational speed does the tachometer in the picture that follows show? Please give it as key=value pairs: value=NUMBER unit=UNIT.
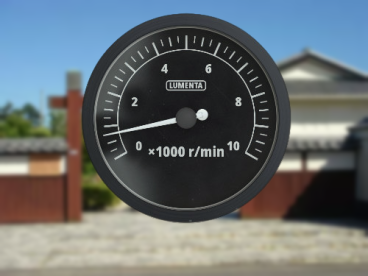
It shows value=750 unit=rpm
